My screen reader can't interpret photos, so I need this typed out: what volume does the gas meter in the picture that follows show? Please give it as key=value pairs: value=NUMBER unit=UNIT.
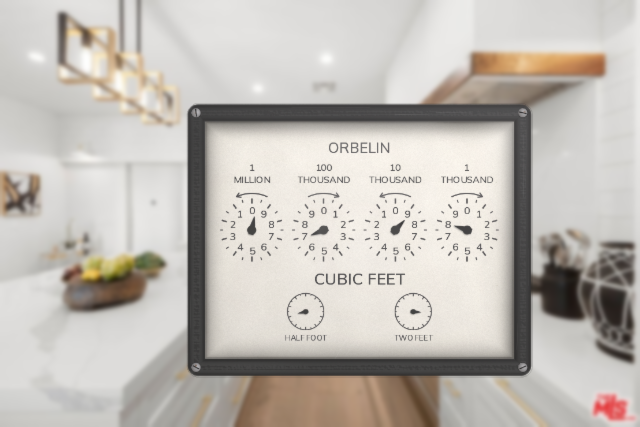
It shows value=968800 unit=ft³
